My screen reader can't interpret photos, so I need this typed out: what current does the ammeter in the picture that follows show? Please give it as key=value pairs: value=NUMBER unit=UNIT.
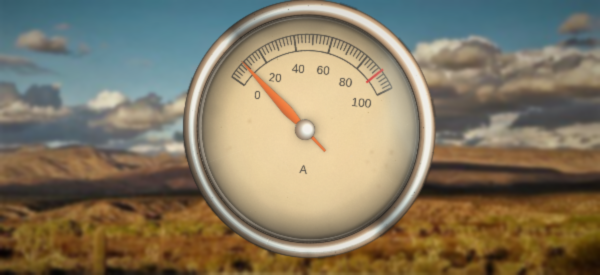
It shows value=10 unit=A
